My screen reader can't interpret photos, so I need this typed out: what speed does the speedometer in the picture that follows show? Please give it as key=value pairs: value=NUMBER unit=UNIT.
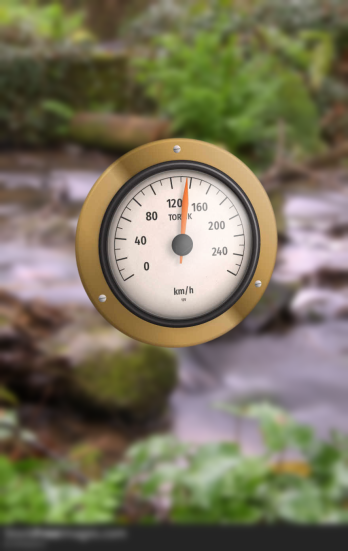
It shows value=135 unit=km/h
